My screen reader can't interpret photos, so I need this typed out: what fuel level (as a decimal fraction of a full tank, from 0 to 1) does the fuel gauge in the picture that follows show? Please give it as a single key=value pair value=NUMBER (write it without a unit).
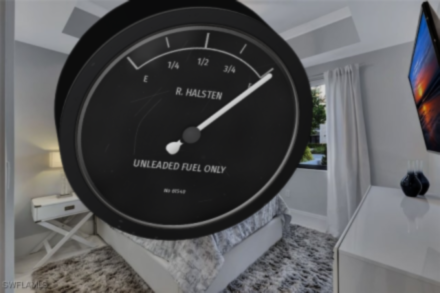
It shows value=1
